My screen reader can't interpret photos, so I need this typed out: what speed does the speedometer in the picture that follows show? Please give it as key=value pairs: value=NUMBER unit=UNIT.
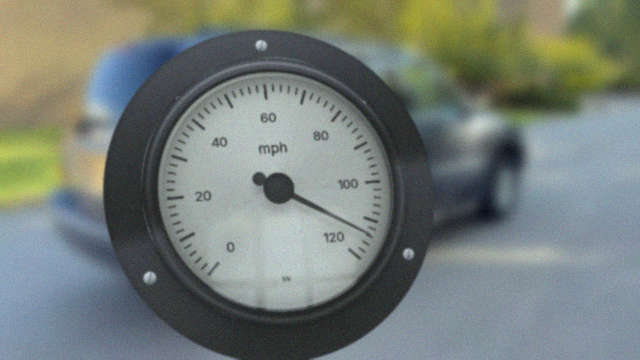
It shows value=114 unit=mph
